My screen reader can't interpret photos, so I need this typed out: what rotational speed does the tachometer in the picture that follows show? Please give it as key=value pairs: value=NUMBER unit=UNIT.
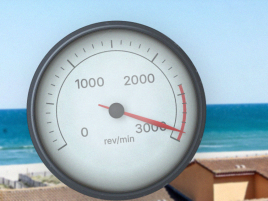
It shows value=2900 unit=rpm
